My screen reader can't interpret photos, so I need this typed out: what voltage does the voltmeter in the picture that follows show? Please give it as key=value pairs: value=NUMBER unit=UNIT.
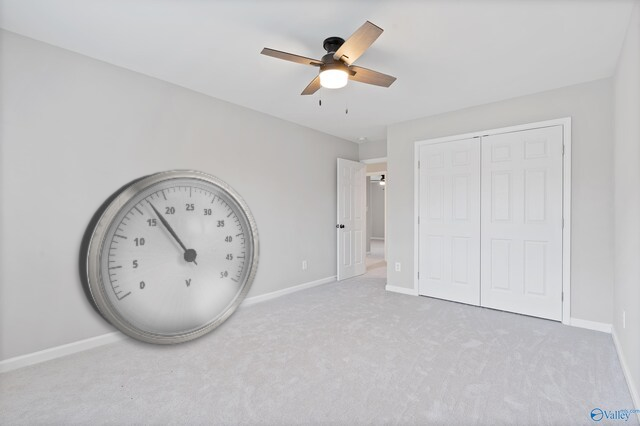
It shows value=17 unit=V
